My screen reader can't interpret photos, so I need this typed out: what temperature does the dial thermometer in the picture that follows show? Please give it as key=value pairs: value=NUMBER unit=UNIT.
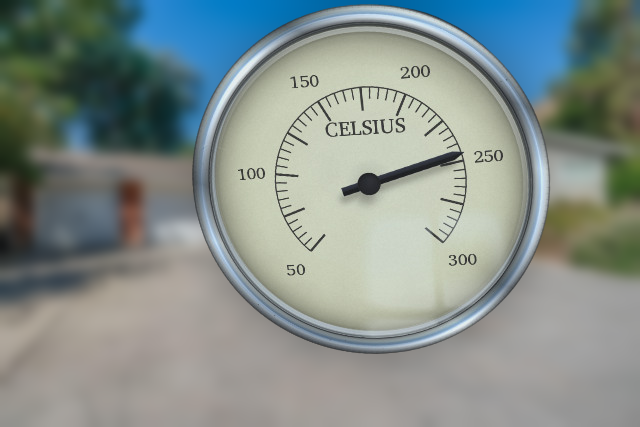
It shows value=245 unit=°C
